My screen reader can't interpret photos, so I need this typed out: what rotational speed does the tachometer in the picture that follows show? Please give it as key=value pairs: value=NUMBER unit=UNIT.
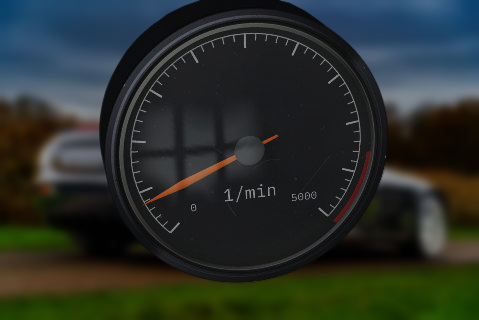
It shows value=400 unit=rpm
